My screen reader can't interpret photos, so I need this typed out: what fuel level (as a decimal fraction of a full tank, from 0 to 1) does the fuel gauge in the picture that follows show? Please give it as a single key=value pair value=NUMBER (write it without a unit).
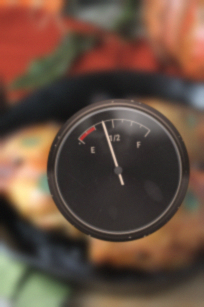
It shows value=0.375
